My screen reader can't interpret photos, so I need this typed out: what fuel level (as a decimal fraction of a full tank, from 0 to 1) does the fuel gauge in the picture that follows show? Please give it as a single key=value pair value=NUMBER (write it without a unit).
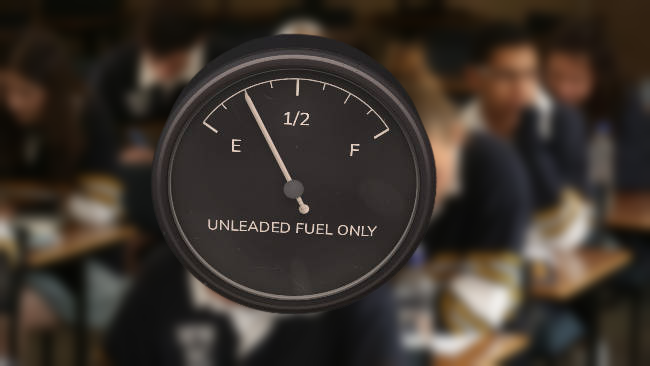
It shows value=0.25
